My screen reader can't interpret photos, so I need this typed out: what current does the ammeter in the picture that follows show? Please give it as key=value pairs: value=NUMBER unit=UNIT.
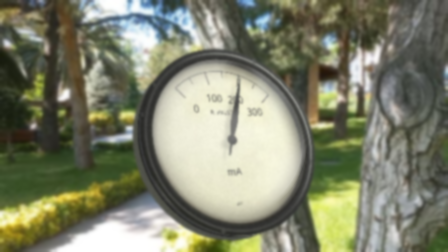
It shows value=200 unit=mA
